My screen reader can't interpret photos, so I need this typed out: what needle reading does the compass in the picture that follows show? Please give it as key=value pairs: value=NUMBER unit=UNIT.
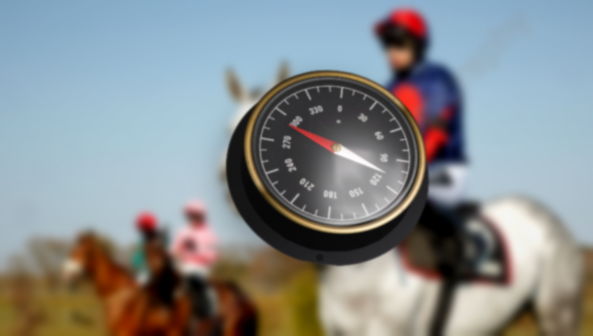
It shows value=290 unit=°
